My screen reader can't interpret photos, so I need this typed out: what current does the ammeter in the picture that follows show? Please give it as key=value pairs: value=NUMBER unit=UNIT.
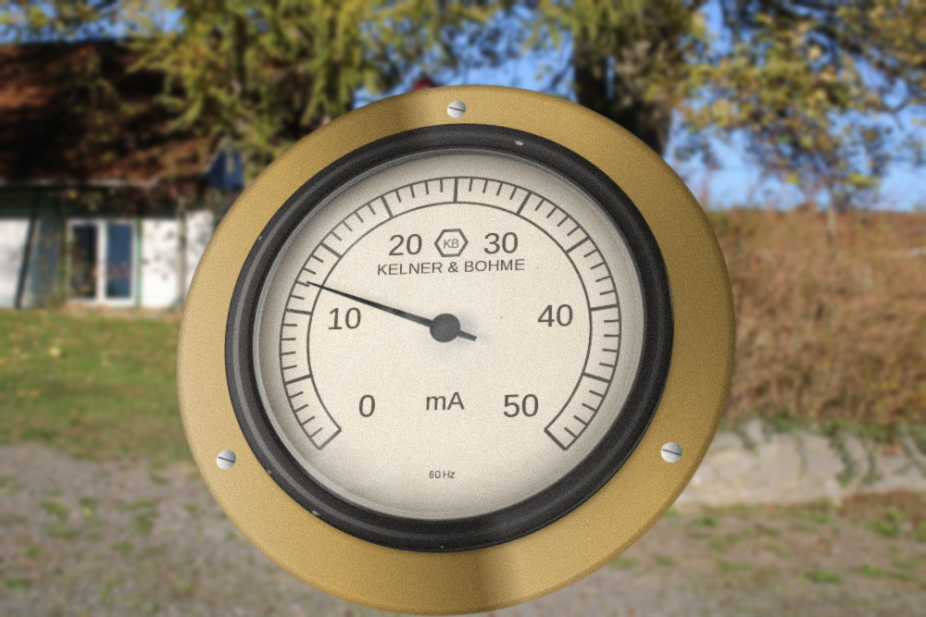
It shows value=12 unit=mA
